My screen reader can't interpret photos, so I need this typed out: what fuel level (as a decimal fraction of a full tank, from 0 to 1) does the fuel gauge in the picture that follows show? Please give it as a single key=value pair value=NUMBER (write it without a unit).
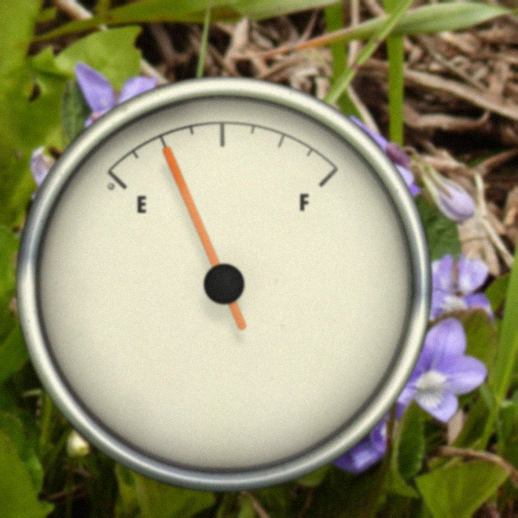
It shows value=0.25
